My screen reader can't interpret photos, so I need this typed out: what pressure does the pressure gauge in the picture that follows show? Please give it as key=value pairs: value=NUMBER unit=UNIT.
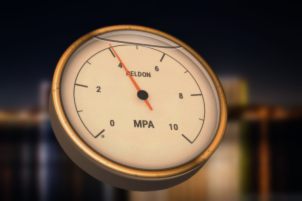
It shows value=4 unit=MPa
